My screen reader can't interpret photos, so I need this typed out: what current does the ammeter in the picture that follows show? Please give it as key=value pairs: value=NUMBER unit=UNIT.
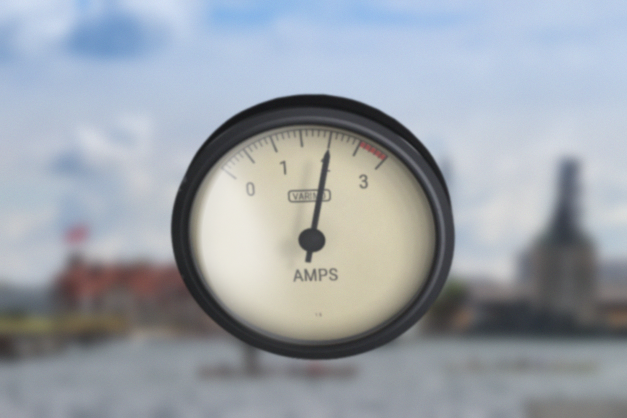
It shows value=2 unit=A
